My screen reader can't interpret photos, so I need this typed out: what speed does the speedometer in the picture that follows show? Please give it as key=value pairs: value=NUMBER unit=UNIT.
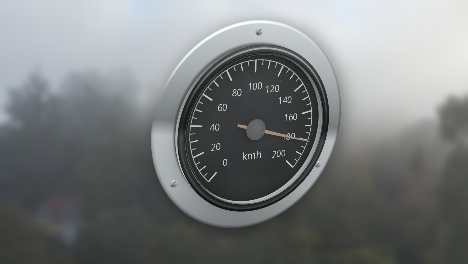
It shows value=180 unit=km/h
